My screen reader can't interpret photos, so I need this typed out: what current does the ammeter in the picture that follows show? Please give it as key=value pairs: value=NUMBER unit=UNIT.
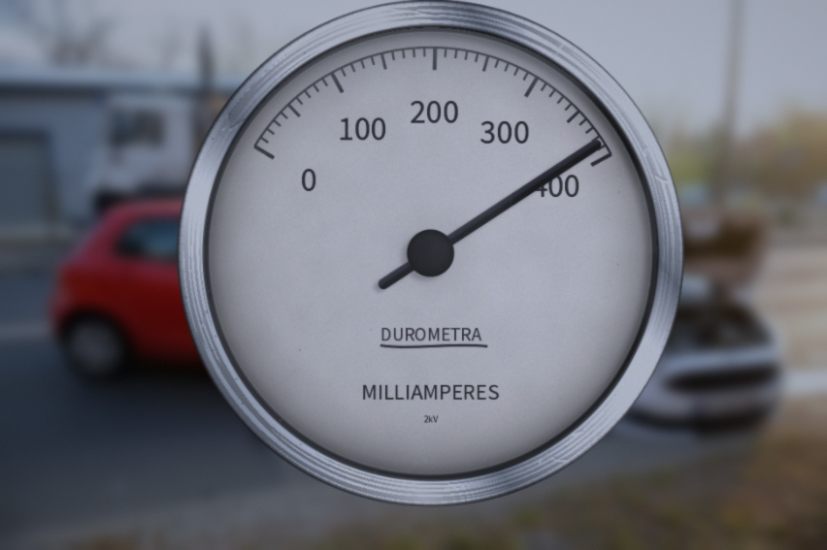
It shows value=385 unit=mA
